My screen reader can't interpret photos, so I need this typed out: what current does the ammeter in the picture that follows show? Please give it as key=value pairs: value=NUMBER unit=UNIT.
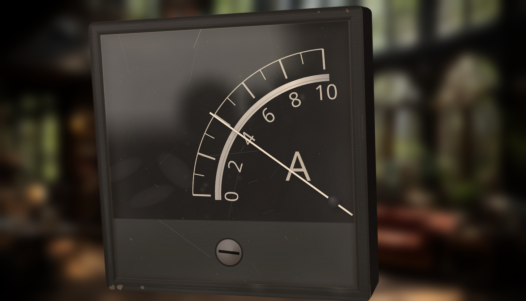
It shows value=4 unit=A
